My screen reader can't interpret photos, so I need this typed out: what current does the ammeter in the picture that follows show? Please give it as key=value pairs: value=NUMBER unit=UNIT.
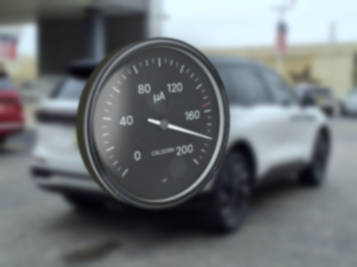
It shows value=180 unit=µA
